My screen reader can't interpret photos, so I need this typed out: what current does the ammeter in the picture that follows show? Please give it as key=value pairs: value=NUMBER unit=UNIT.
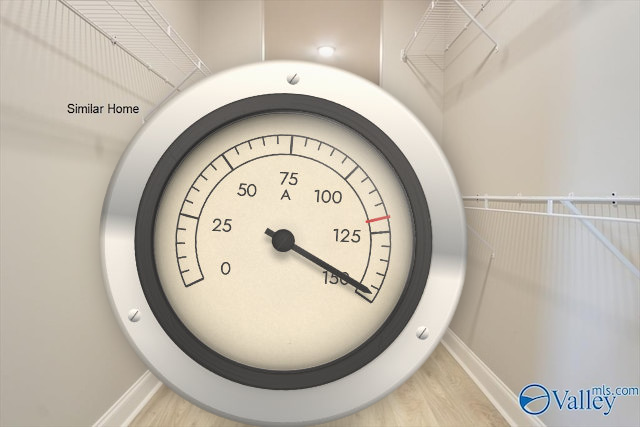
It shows value=147.5 unit=A
